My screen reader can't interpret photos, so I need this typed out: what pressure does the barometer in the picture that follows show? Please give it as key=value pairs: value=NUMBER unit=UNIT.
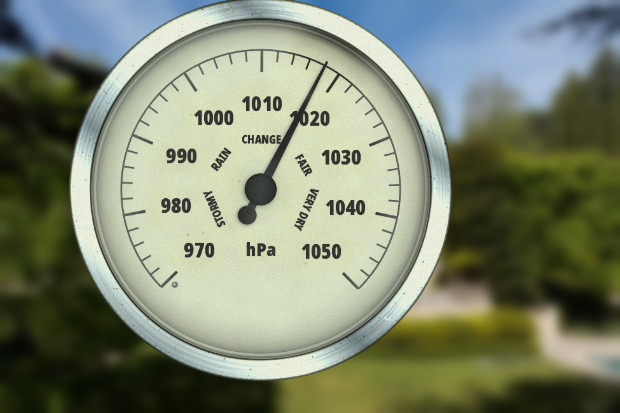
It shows value=1018 unit=hPa
